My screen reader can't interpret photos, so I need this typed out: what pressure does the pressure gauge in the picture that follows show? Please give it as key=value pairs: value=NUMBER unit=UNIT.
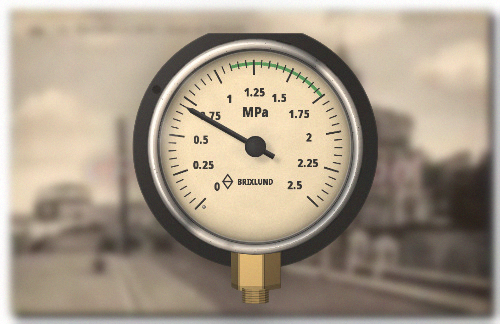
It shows value=0.7 unit=MPa
